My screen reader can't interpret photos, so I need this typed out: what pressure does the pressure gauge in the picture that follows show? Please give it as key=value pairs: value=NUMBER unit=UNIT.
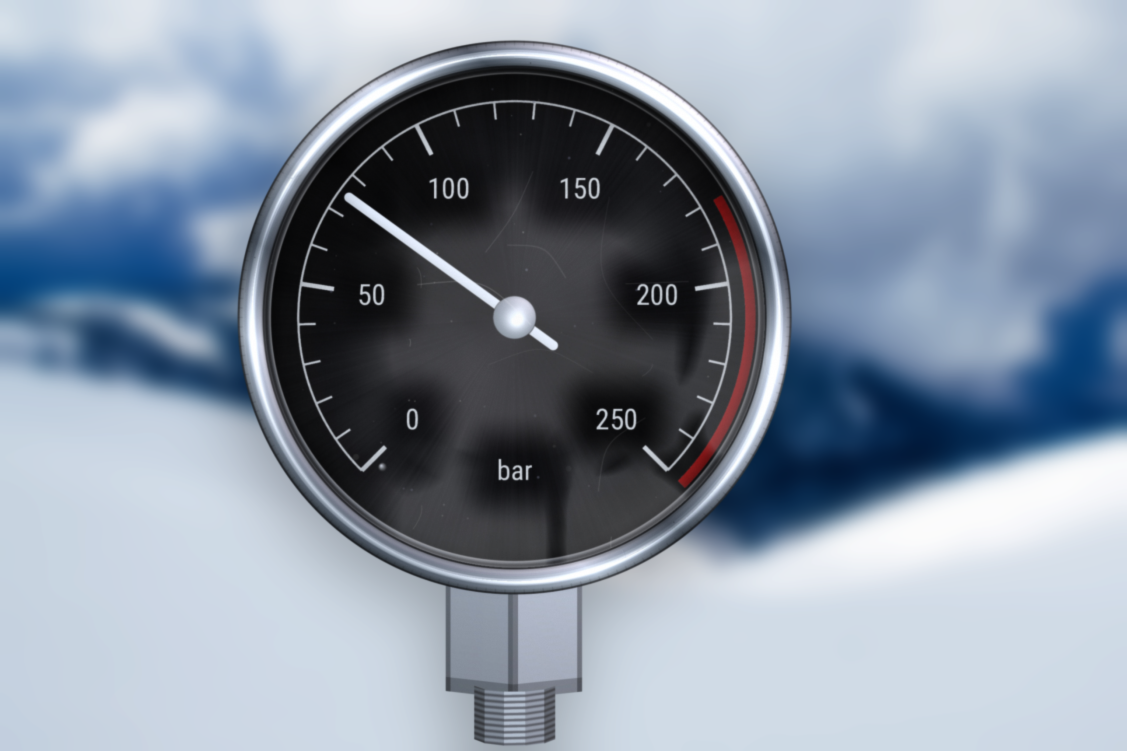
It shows value=75 unit=bar
